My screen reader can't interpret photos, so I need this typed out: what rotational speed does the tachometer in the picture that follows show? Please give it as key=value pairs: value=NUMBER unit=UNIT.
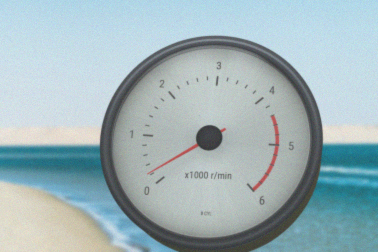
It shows value=200 unit=rpm
